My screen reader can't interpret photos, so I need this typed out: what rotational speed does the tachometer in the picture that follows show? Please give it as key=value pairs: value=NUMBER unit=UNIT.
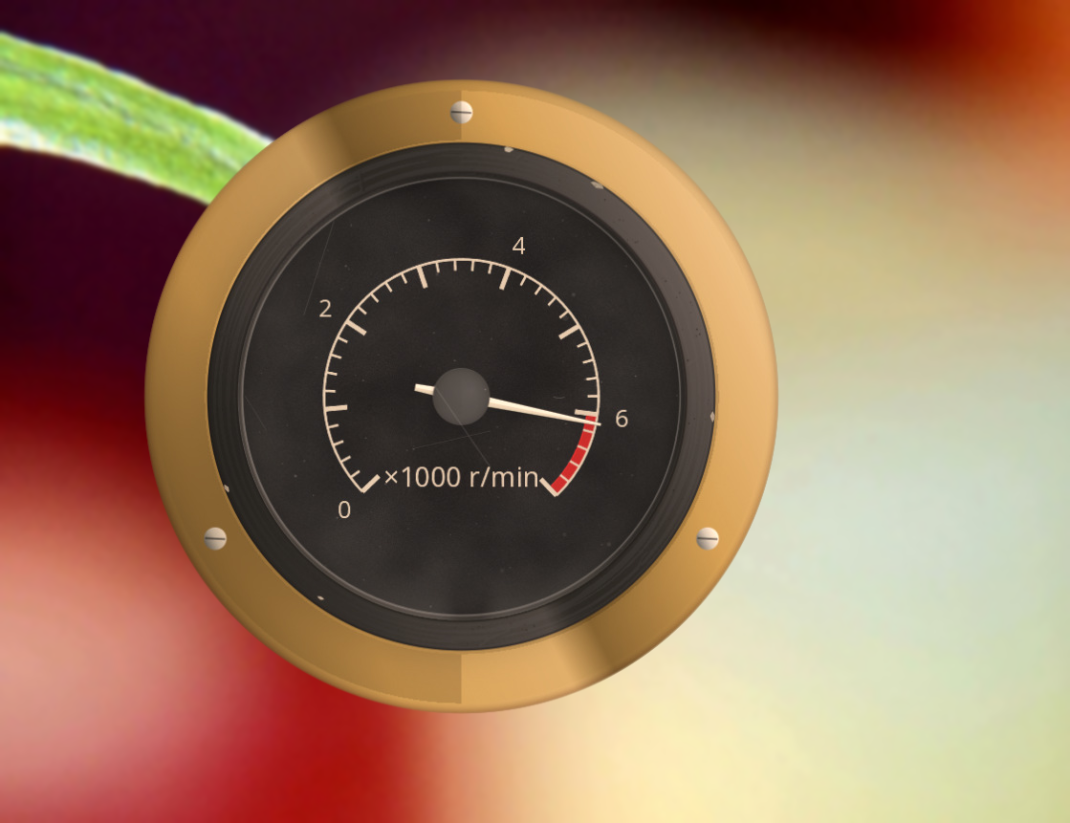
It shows value=6100 unit=rpm
